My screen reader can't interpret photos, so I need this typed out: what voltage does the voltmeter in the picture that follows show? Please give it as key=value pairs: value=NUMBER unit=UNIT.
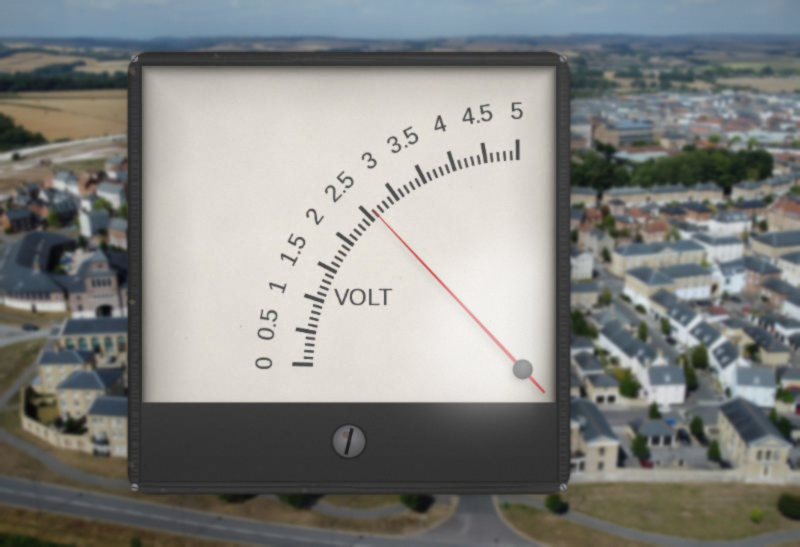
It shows value=2.6 unit=V
